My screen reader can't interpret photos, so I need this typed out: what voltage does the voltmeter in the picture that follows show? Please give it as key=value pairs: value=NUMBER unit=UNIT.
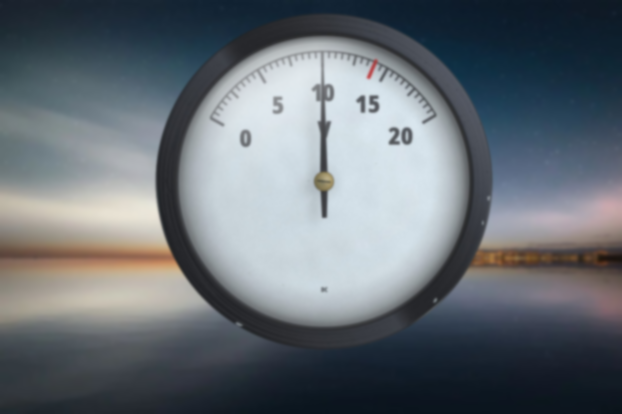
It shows value=10 unit=V
